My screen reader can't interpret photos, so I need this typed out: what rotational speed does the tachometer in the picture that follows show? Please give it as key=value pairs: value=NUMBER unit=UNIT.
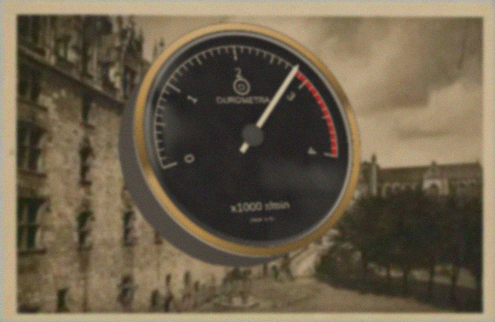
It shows value=2800 unit=rpm
